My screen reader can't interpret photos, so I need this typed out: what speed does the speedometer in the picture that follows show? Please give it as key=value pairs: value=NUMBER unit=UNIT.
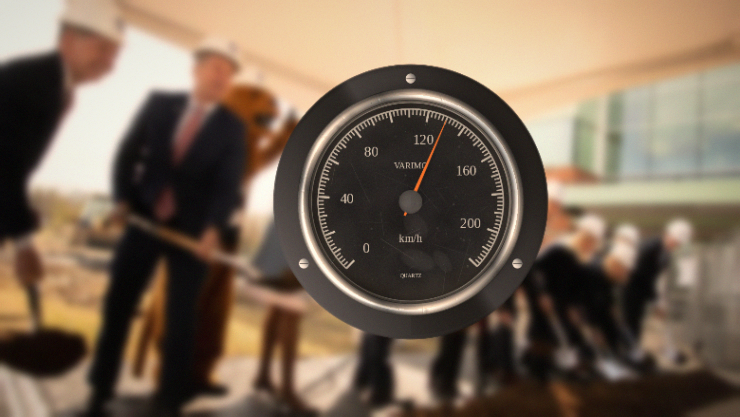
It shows value=130 unit=km/h
